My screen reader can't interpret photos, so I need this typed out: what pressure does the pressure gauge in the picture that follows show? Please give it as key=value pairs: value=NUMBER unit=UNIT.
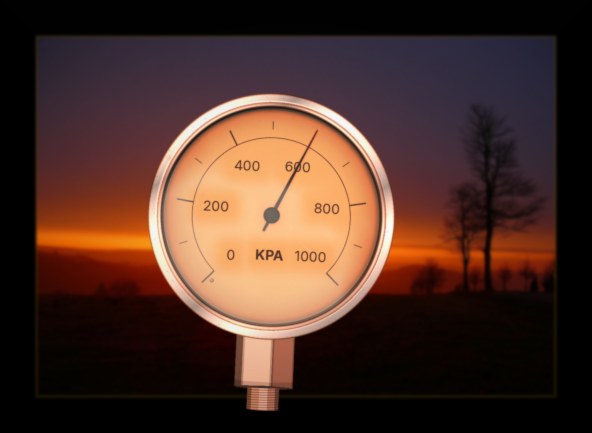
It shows value=600 unit=kPa
